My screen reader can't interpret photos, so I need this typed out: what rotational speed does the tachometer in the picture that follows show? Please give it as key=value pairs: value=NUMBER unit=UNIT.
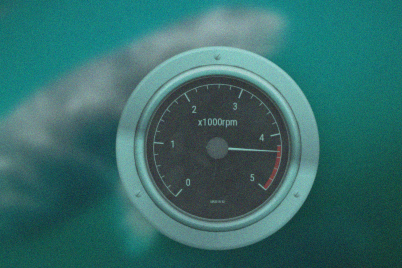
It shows value=4300 unit=rpm
